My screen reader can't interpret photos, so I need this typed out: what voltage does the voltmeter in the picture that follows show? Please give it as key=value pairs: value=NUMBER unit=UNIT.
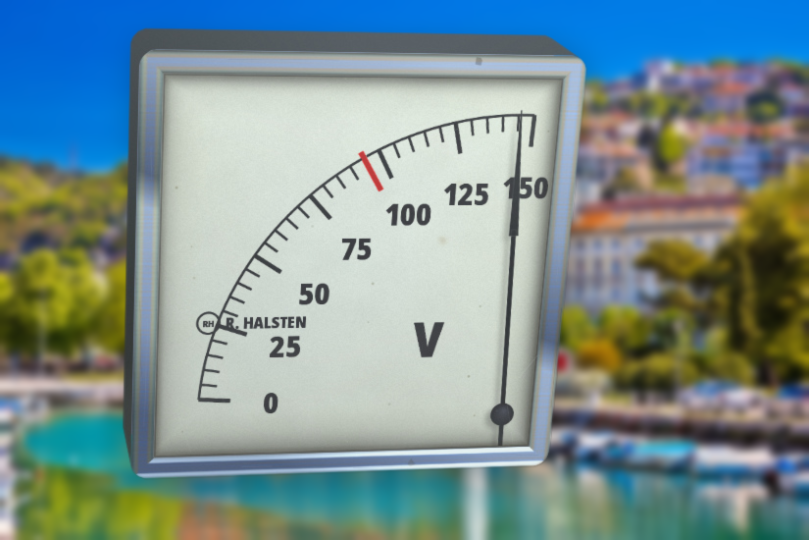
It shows value=145 unit=V
